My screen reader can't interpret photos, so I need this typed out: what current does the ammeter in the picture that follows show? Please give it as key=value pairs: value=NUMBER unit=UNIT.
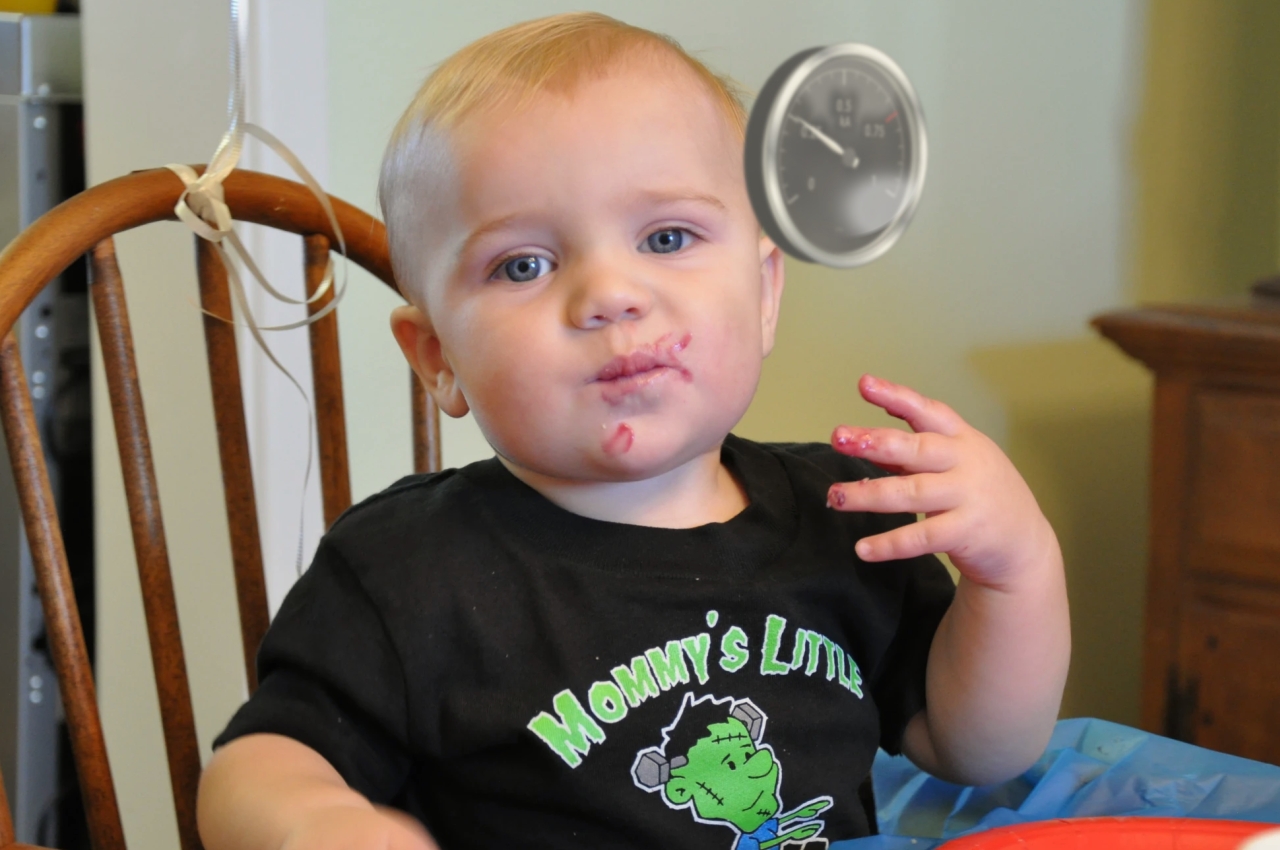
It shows value=0.25 unit=kA
